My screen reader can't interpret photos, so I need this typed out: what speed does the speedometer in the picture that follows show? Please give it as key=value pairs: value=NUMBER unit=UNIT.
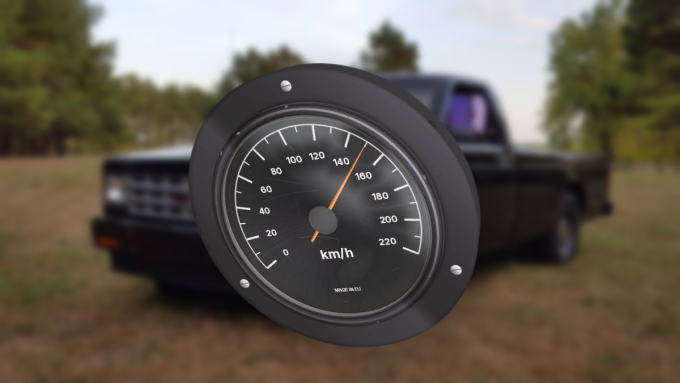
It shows value=150 unit=km/h
